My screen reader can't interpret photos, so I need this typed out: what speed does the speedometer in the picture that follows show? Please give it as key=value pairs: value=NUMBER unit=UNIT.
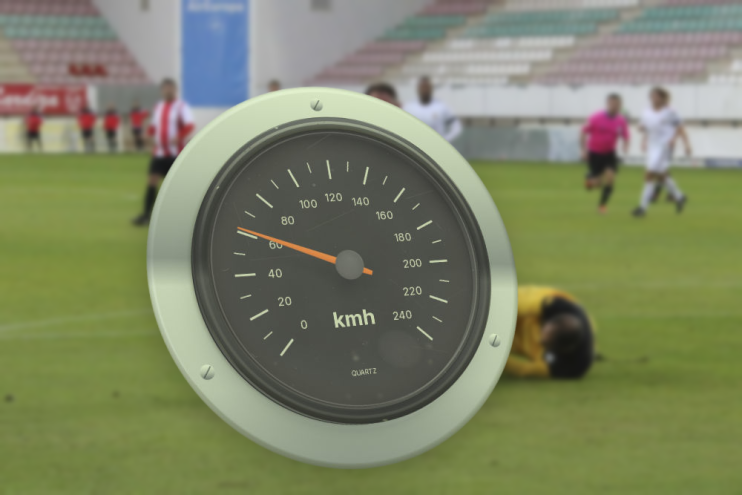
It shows value=60 unit=km/h
